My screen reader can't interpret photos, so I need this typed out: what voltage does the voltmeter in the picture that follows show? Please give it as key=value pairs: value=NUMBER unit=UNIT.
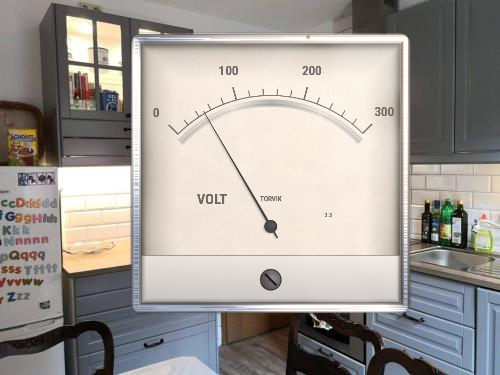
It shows value=50 unit=V
